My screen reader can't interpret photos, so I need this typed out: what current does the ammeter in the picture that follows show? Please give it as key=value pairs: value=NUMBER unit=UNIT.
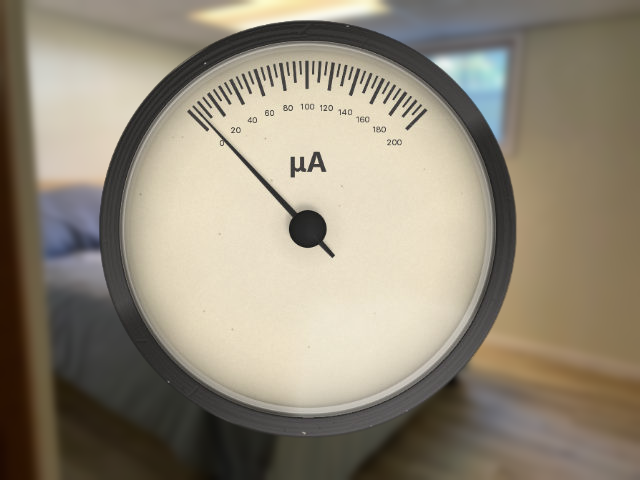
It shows value=5 unit=µA
